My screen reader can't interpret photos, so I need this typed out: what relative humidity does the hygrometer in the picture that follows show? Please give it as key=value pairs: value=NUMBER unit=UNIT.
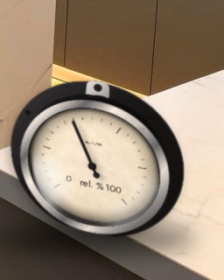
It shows value=40 unit=%
